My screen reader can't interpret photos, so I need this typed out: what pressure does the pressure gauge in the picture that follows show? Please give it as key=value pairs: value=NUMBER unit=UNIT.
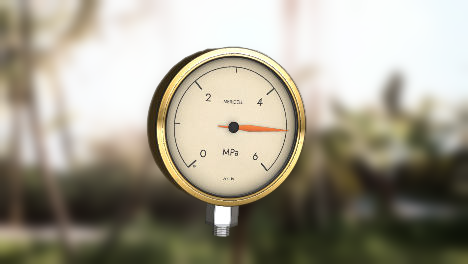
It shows value=5 unit=MPa
